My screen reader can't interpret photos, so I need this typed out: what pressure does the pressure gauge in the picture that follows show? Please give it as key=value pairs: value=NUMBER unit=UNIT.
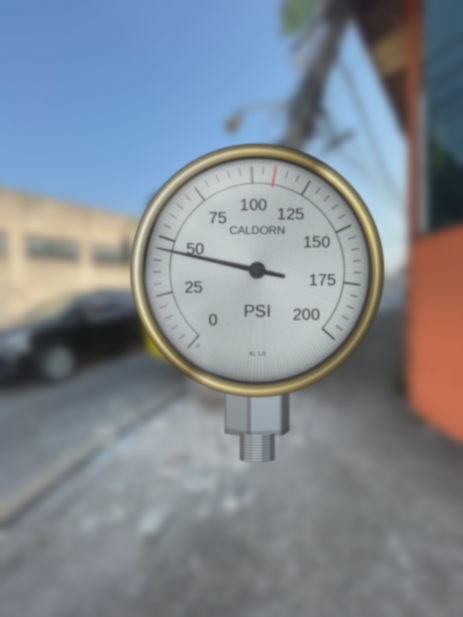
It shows value=45 unit=psi
